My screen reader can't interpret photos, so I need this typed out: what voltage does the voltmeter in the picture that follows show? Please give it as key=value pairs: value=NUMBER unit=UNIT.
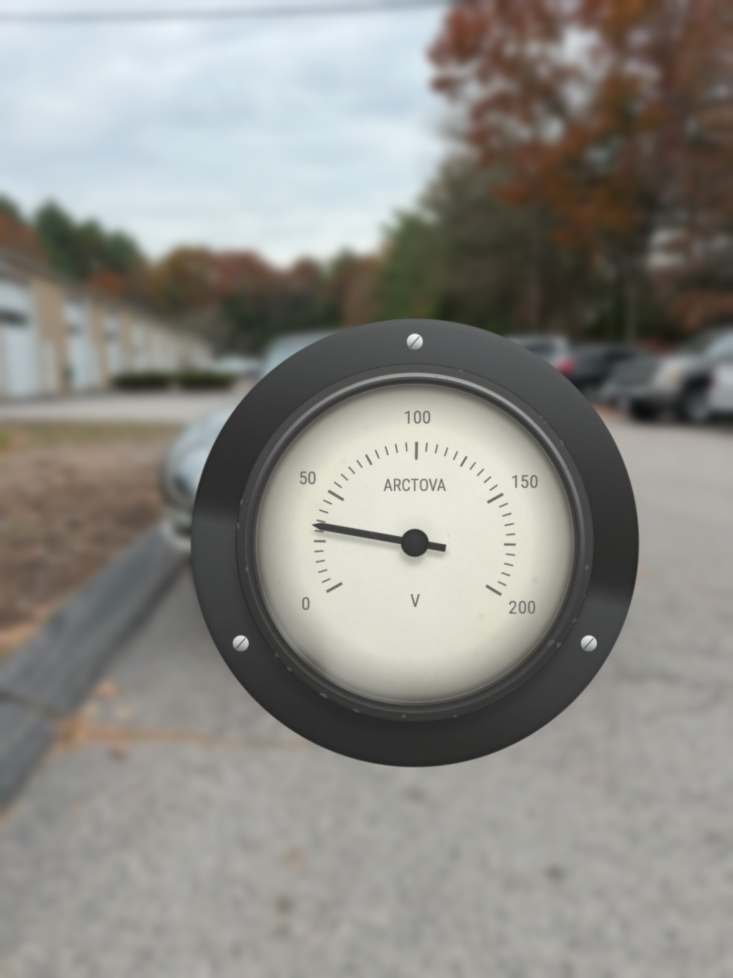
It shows value=32.5 unit=V
